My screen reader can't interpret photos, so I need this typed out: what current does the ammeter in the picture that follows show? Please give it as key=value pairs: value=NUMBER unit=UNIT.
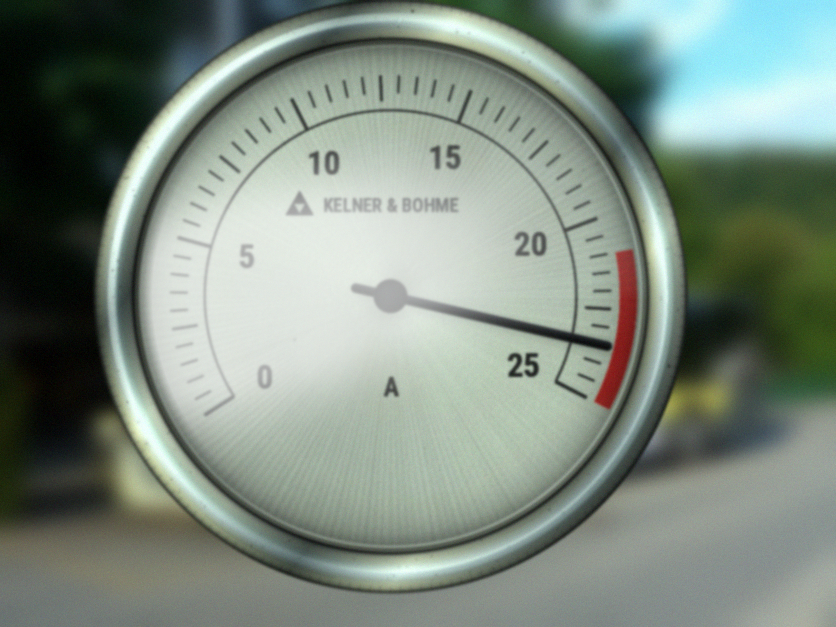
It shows value=23.5 unit=A
